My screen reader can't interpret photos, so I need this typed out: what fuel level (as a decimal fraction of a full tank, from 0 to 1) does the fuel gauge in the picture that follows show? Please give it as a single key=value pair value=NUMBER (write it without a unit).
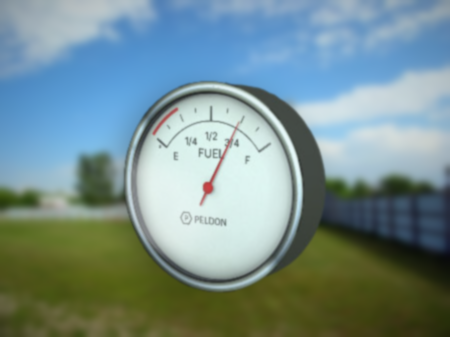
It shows value=0.75
